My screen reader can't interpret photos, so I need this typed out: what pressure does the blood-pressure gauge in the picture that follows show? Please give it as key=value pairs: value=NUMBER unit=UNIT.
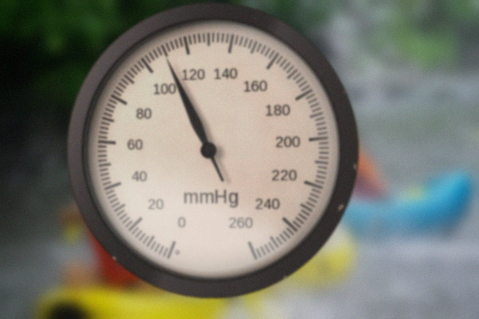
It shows value=110 unit=mmHg
